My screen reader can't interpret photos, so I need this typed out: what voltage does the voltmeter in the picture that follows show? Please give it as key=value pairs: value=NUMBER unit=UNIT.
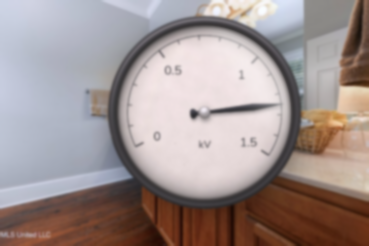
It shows value=1.25 unit=kV
